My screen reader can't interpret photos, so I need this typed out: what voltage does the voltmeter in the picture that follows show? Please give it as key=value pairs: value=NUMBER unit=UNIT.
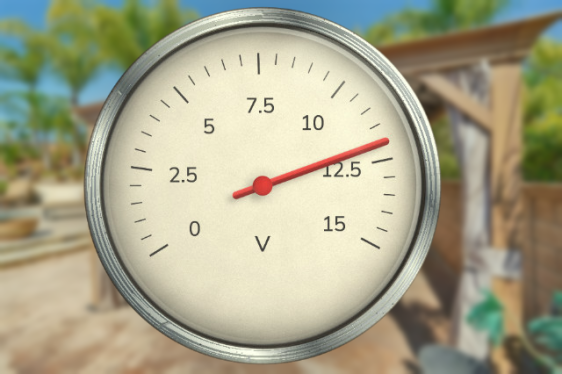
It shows value=12 unit=V
